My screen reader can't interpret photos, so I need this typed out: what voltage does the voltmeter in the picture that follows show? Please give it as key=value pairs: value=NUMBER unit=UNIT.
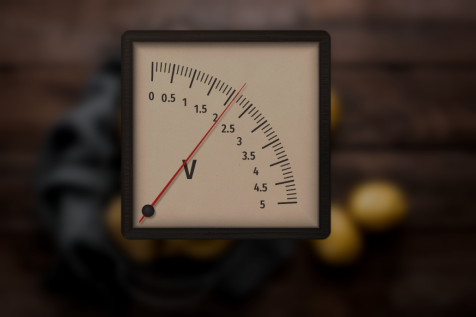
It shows value=2.1 unit=V
